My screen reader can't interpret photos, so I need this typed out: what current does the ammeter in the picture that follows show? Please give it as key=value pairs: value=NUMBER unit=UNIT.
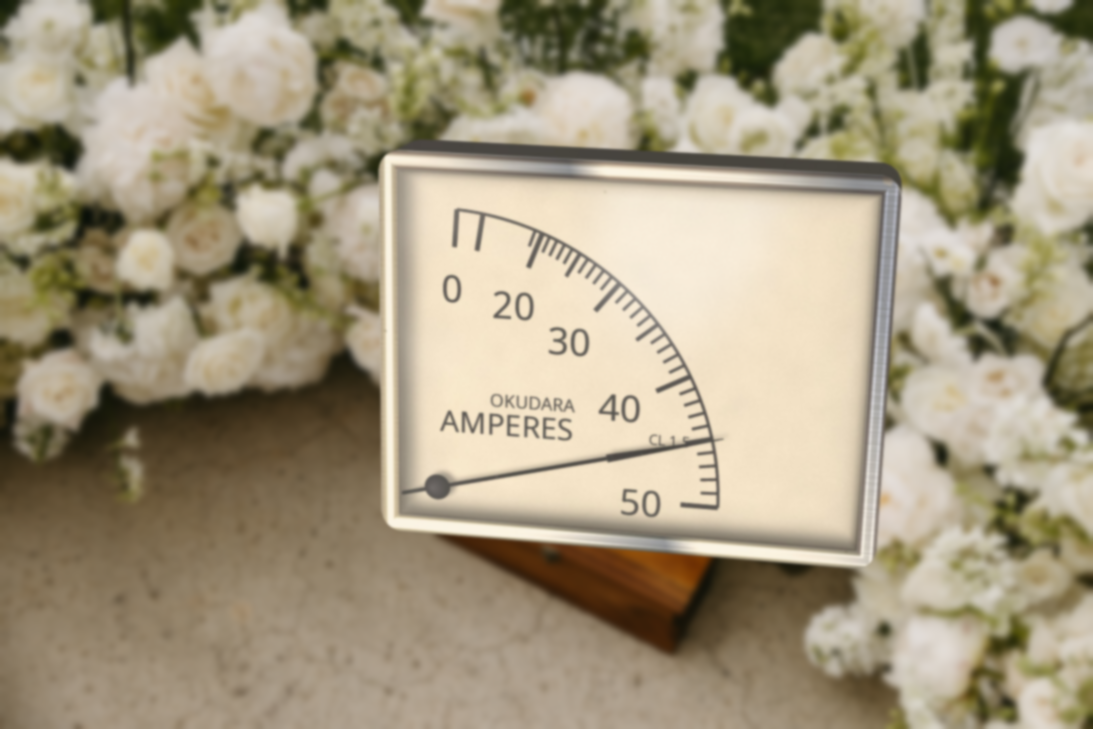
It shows value=45 unit=A
